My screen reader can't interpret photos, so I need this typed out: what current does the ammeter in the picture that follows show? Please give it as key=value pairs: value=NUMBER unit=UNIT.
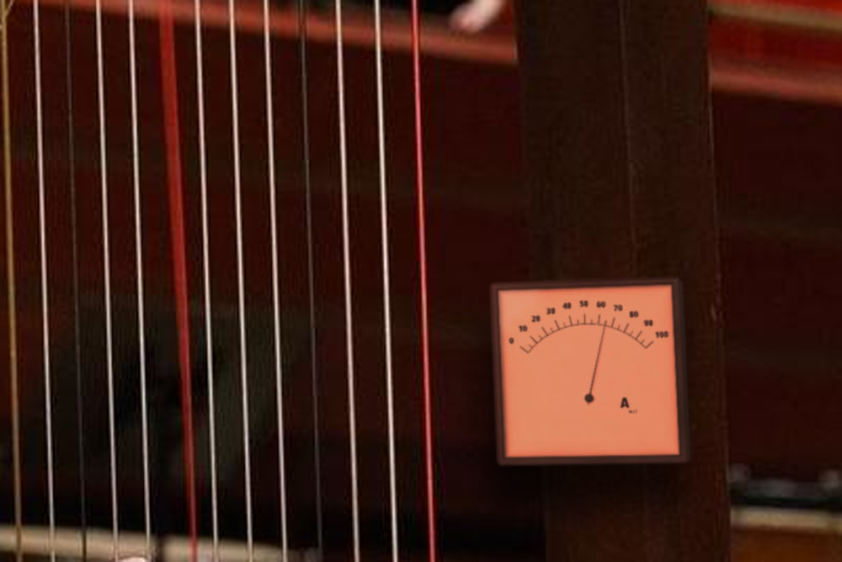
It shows value=65 unit=A
